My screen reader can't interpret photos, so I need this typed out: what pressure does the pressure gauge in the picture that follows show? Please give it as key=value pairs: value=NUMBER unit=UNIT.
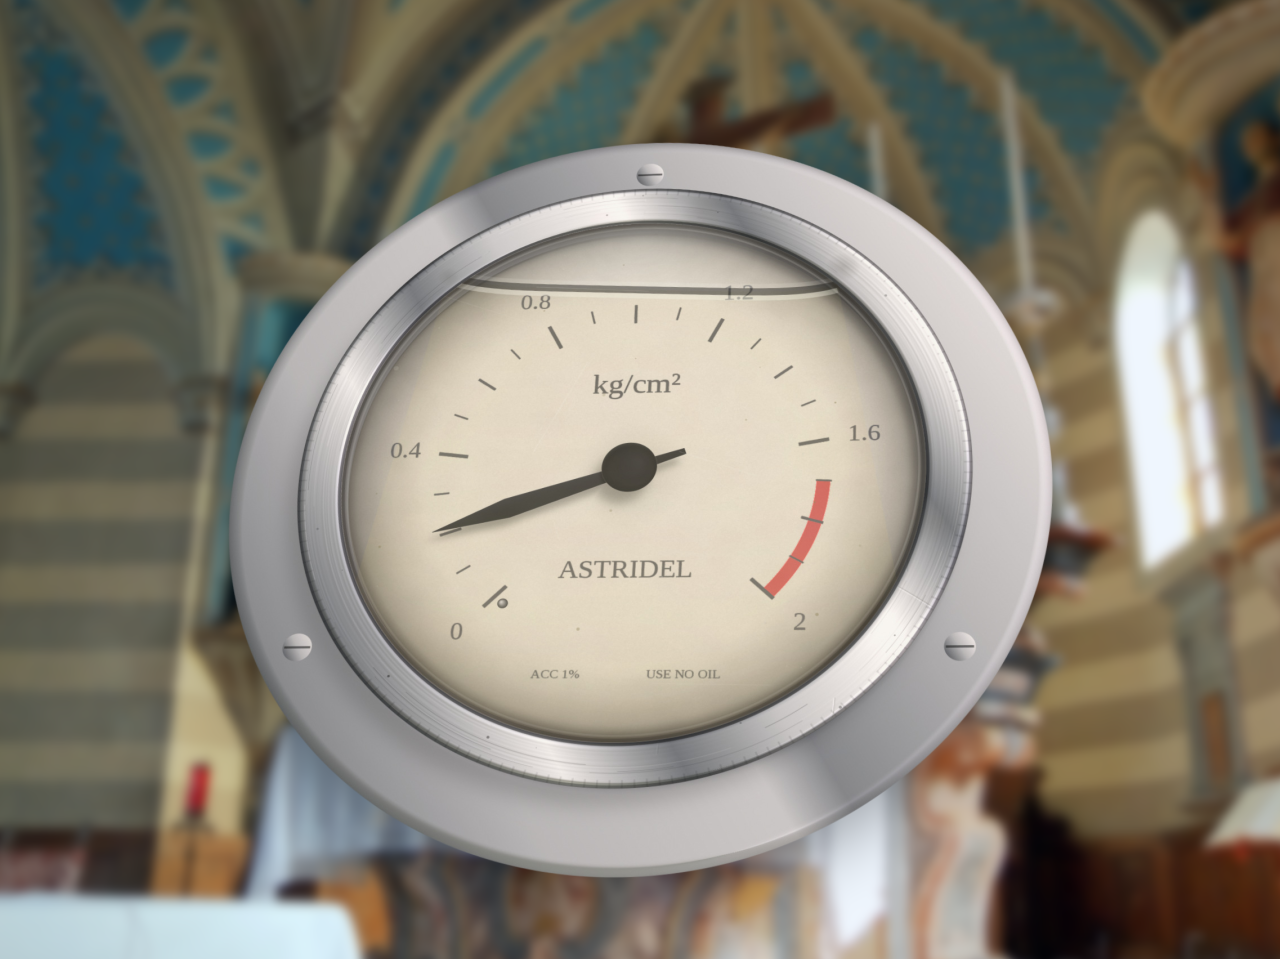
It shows value=0.2 unit=kg/cm²
